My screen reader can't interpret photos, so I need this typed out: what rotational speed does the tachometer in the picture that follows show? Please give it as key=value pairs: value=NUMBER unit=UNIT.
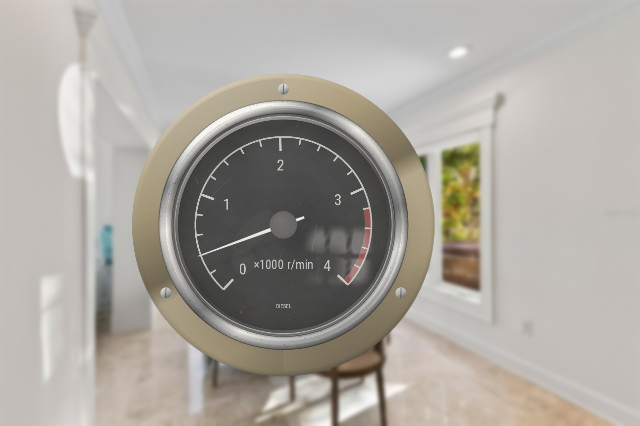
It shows value=400 unit=rpm
